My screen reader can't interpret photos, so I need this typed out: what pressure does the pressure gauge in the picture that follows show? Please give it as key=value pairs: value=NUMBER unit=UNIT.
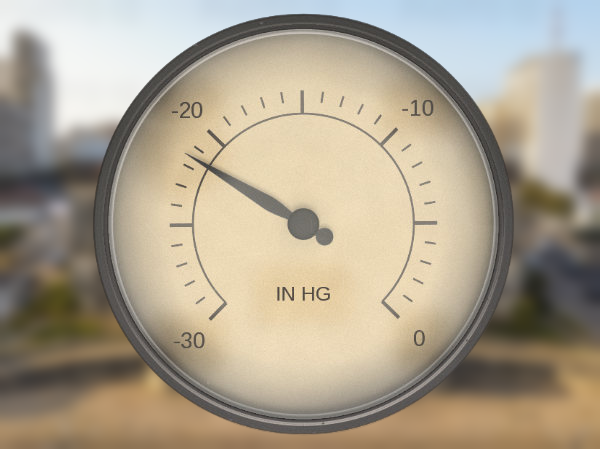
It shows value=-21.5 unit=inHg
